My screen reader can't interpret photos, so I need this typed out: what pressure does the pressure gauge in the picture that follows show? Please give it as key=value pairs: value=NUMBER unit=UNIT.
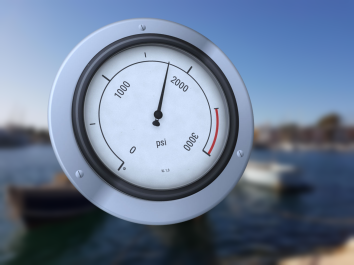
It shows value=1750 unit=psi
